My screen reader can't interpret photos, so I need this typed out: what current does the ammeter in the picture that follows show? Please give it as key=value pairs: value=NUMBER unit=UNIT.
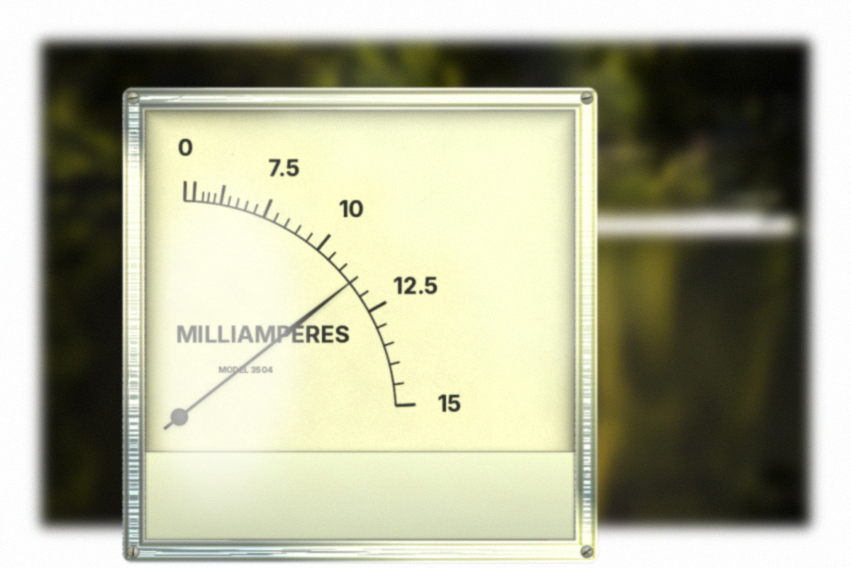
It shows value=11.5 unit=mA
